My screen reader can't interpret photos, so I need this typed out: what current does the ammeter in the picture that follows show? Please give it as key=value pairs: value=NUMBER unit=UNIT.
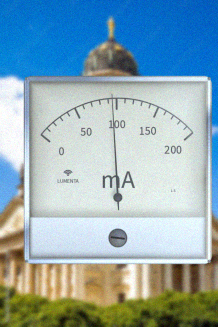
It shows value=95 unit=mA
